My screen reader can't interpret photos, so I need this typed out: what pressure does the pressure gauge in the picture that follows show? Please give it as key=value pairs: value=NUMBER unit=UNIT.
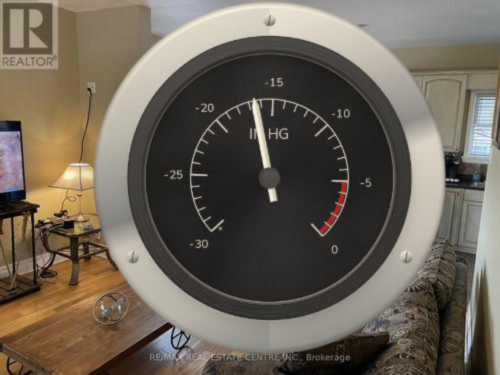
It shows value=-16.5 unit=inHg
